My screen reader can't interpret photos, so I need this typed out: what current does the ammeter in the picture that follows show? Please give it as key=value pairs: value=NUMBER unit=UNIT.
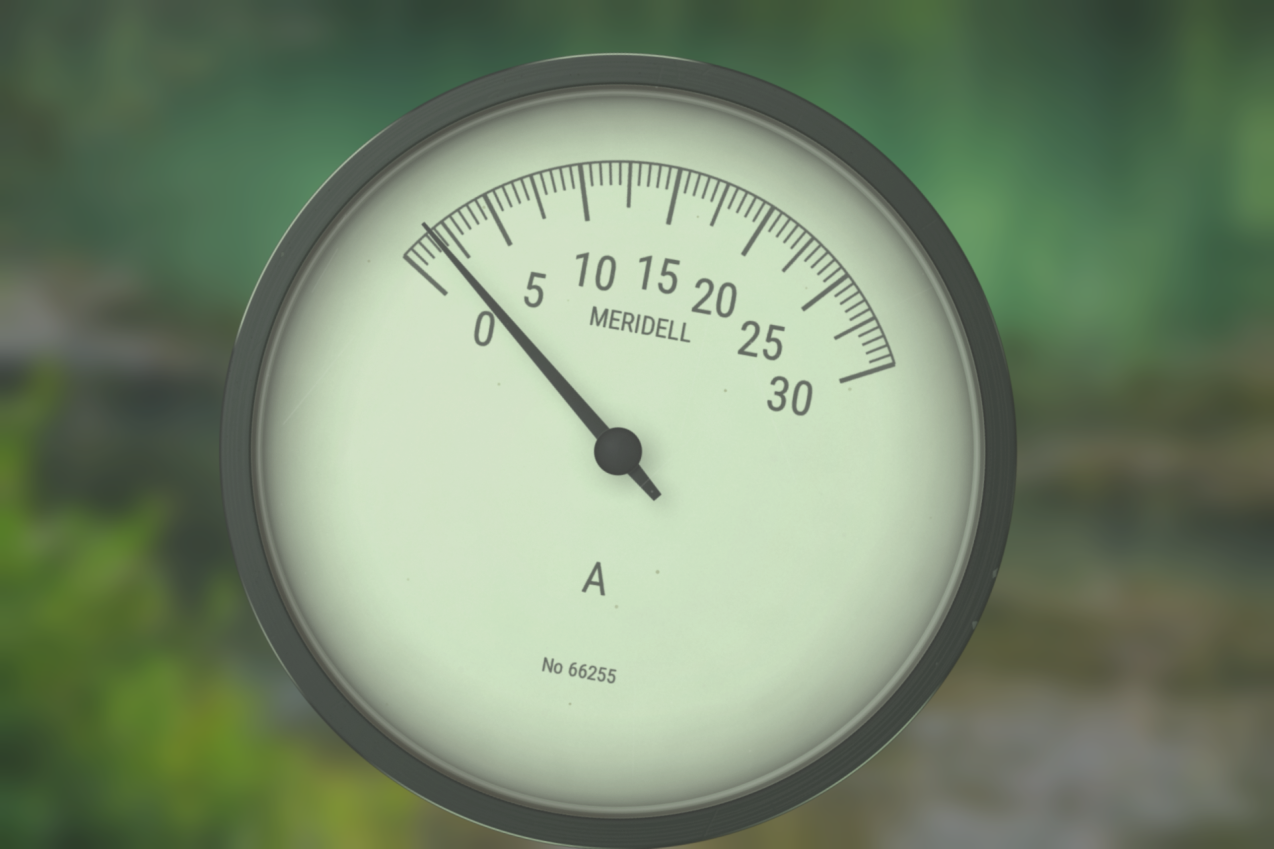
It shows value=1.75 unit=A
